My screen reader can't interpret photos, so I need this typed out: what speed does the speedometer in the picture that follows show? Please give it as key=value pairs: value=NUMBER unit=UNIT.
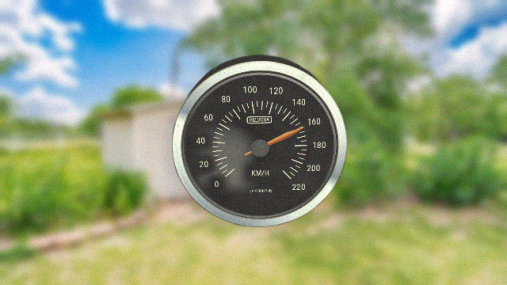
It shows value=160 unit=km/h
